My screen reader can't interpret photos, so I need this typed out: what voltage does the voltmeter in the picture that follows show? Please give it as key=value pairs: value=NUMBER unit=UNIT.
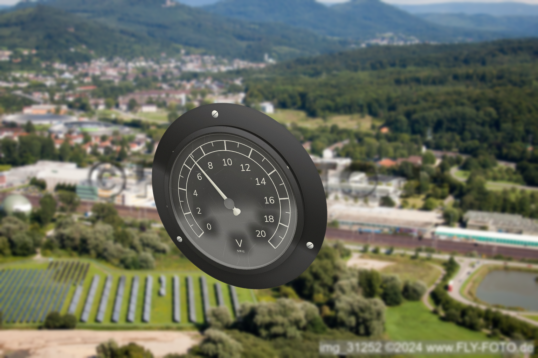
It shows value=7 unit=V
